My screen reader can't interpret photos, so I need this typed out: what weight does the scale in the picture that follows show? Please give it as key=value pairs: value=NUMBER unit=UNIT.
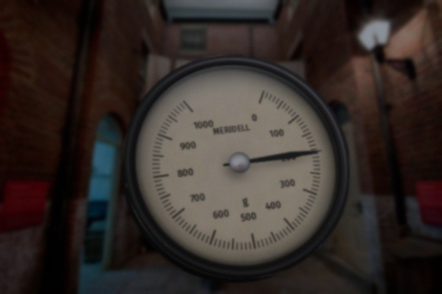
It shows value=200 unit=g
